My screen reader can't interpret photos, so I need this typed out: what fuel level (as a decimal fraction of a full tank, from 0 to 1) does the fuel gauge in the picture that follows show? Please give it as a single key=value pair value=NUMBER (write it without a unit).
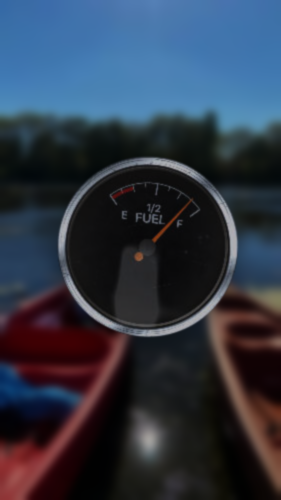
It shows value=0.875
